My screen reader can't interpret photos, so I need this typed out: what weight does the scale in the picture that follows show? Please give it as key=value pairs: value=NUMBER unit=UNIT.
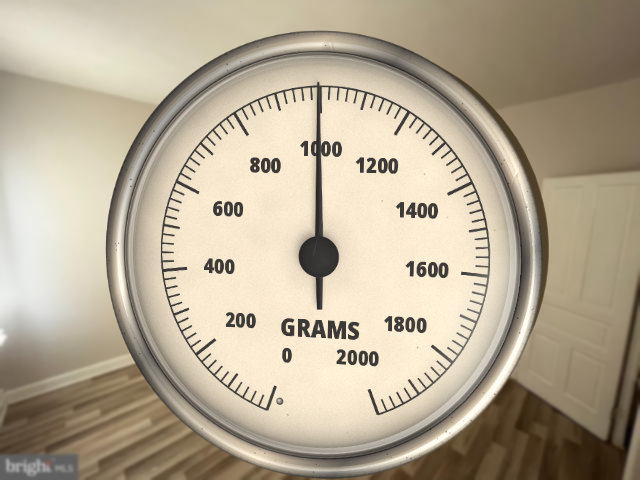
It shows value=1000 unit=g
